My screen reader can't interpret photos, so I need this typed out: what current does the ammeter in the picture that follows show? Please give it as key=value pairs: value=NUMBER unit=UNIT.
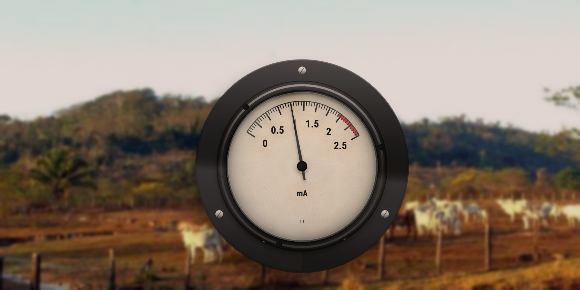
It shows value=1 unit=mA
